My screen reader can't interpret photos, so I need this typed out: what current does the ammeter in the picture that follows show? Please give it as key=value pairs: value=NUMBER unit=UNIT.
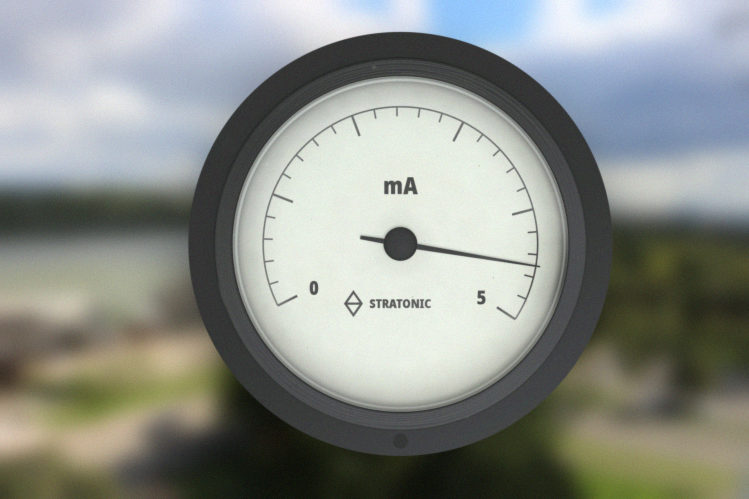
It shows value=4.5 unit=mA
